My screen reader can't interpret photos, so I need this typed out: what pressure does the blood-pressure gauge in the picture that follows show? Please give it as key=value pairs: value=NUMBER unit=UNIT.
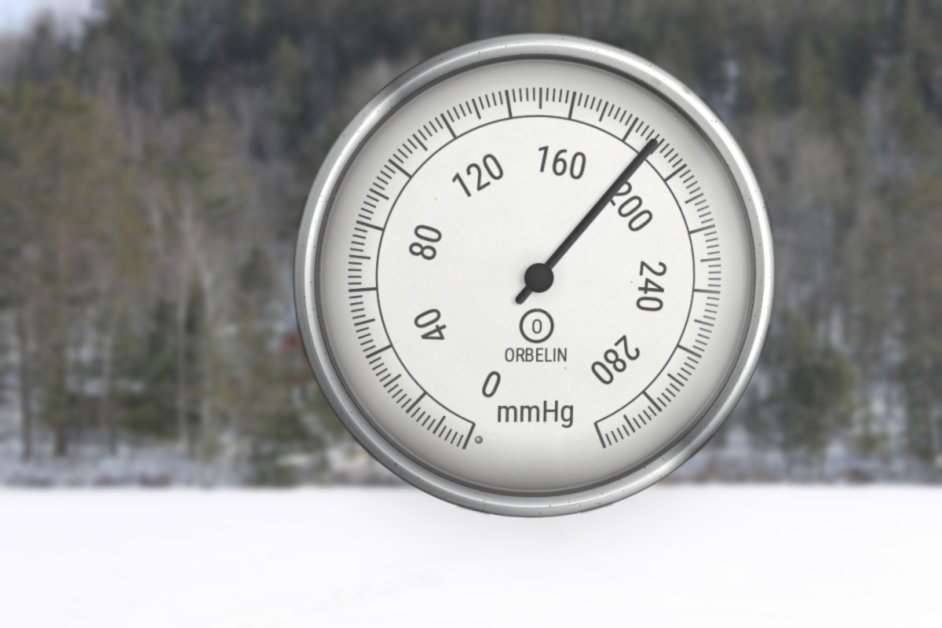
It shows value=188 unit=mmHg
